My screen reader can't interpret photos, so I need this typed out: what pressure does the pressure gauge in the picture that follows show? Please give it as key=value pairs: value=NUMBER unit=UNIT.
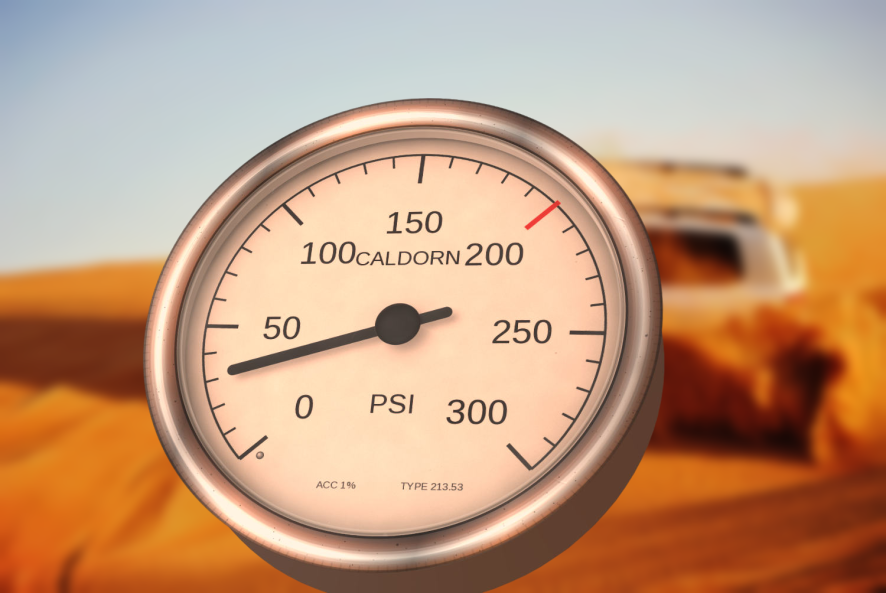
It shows value=30 unit=psi
